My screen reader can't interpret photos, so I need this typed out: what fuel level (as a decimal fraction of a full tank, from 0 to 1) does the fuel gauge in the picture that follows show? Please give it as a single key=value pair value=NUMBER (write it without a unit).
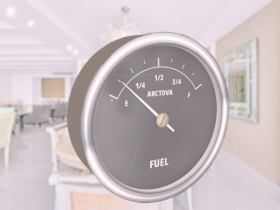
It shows value=0.125
